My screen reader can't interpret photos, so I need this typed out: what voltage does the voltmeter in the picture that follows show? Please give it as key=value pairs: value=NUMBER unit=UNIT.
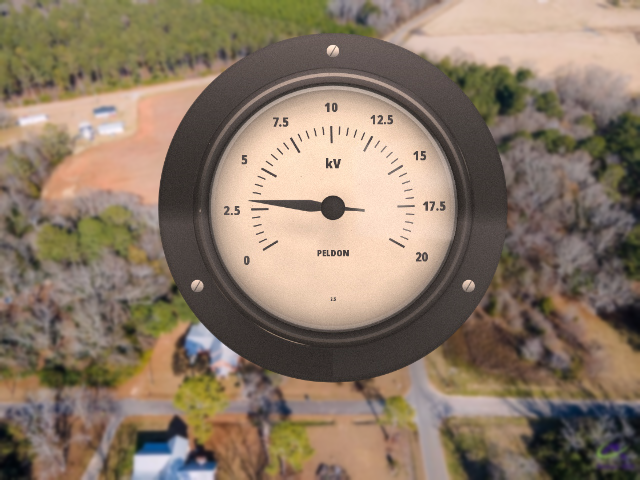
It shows value=3 unit=kV
